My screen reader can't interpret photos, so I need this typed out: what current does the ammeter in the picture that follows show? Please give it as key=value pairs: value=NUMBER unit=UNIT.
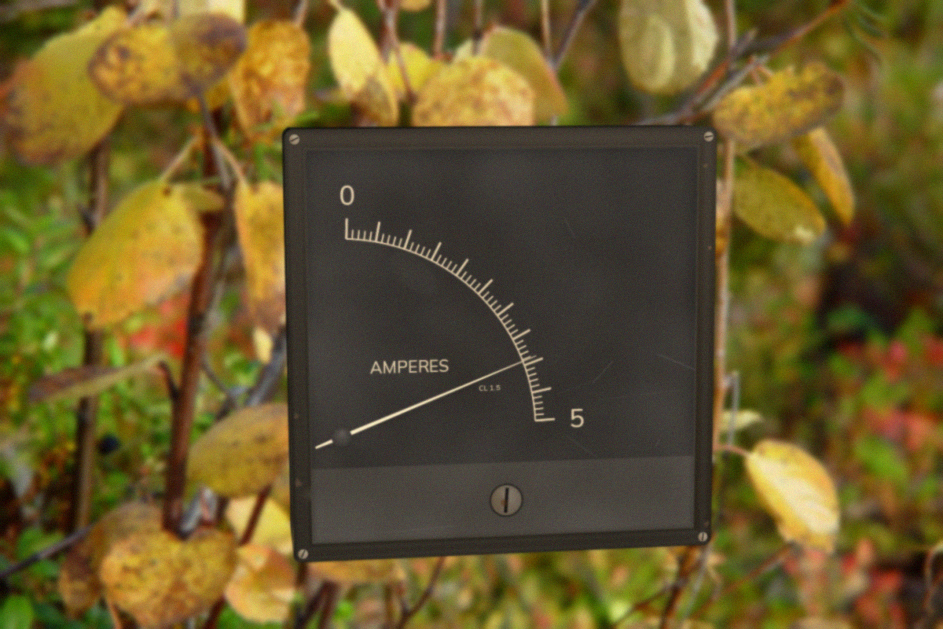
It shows value=3.9 unit=A
